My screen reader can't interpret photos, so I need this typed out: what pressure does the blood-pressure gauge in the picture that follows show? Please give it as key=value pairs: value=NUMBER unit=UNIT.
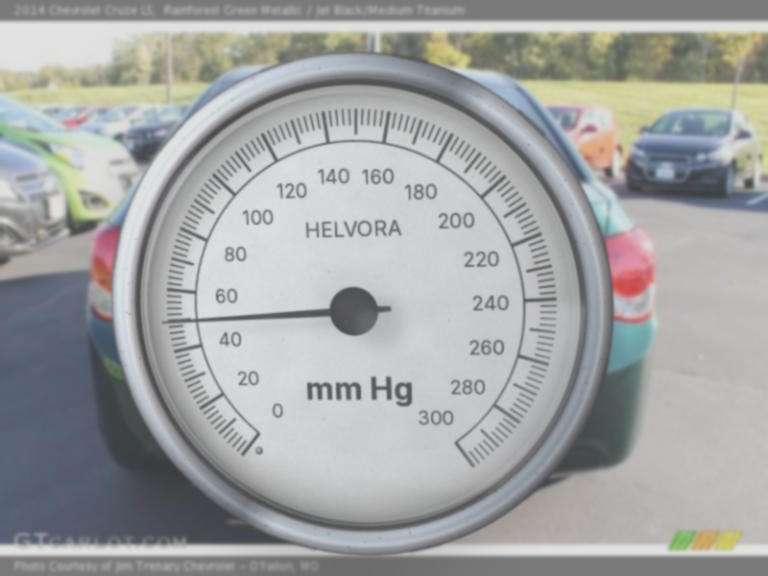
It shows value=50 unit=mmHg
